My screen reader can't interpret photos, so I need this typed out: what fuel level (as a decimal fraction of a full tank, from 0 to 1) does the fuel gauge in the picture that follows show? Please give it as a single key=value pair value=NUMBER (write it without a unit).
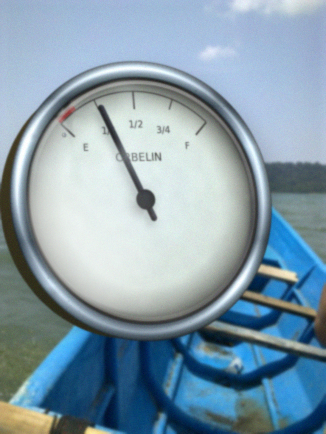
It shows value=0.25
